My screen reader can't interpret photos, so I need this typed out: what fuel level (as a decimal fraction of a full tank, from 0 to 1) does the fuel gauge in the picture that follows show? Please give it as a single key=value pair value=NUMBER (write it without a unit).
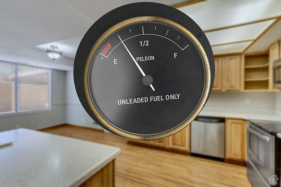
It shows value=0.25
